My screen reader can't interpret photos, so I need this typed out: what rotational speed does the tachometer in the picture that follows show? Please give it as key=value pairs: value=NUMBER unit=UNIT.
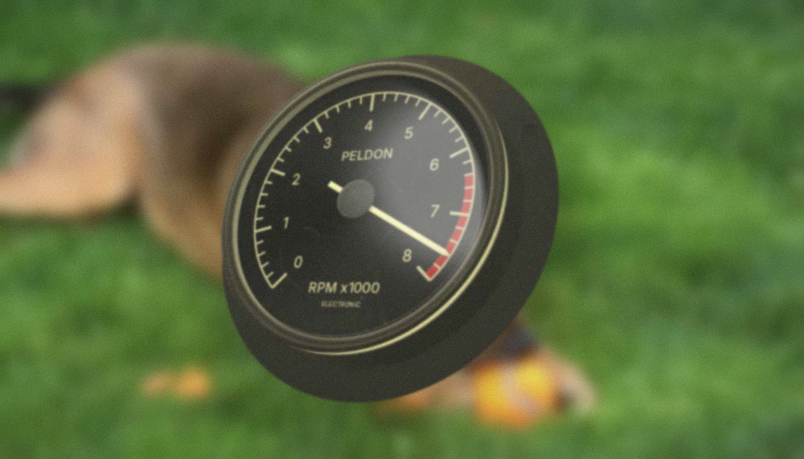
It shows value=7600 unit=rpm
